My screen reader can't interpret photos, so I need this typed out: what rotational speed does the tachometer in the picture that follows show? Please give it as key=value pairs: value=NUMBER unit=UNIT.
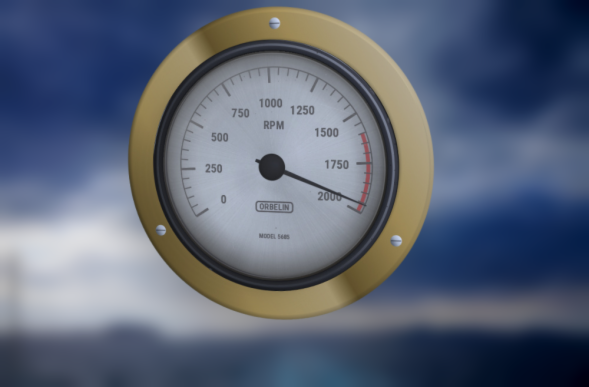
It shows value=1950 unit=rpm
